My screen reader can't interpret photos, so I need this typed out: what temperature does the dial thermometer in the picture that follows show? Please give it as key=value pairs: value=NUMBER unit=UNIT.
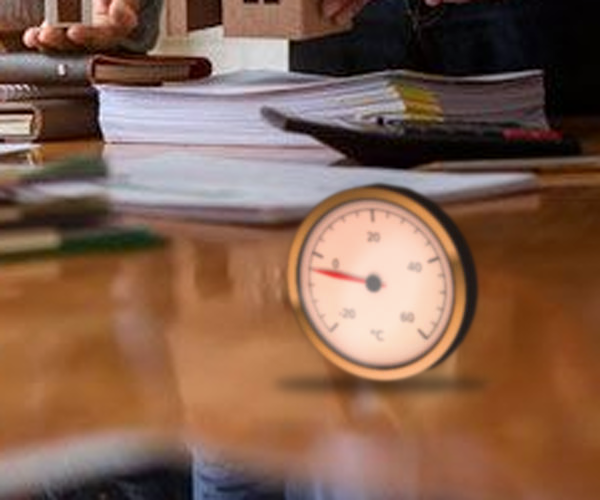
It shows value=-4 unit=°C
